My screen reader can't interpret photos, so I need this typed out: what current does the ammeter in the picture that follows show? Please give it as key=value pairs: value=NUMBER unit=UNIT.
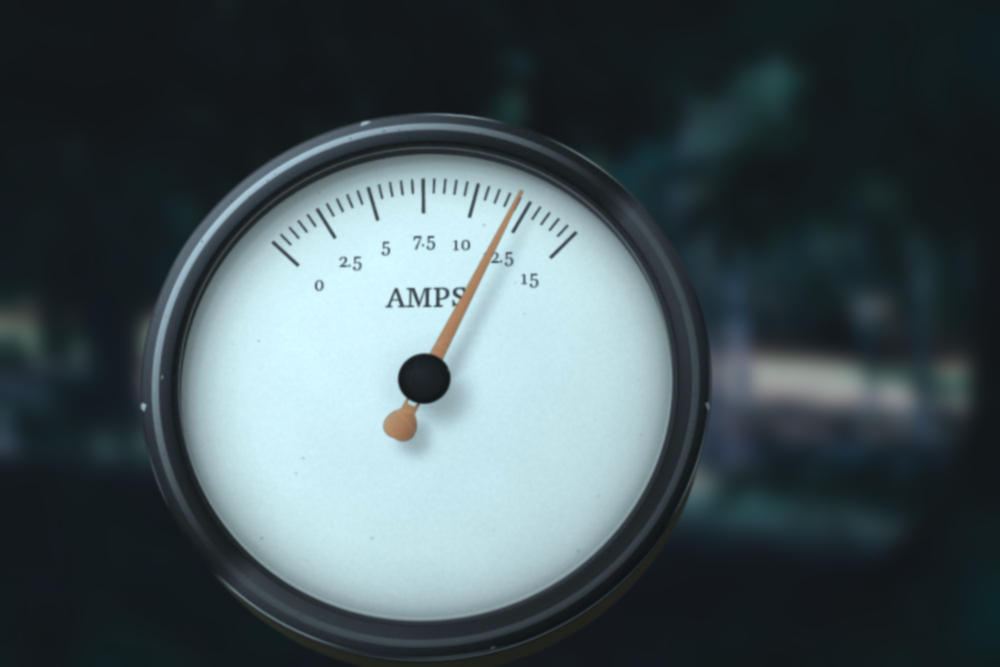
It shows value=12 unit=A
